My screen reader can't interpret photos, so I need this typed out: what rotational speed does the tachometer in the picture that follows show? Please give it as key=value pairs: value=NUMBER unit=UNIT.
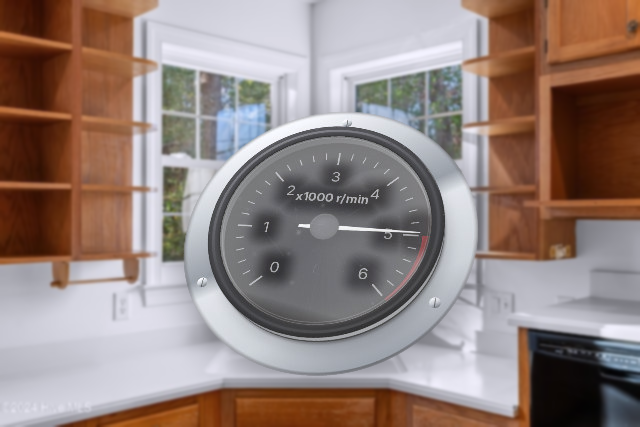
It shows value=5000 unit=rpm
